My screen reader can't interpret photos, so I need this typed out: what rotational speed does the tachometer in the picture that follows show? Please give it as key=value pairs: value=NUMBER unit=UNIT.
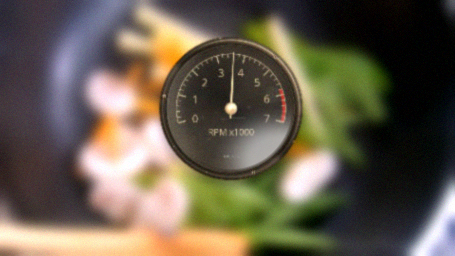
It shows value=3600 unit=rpm
